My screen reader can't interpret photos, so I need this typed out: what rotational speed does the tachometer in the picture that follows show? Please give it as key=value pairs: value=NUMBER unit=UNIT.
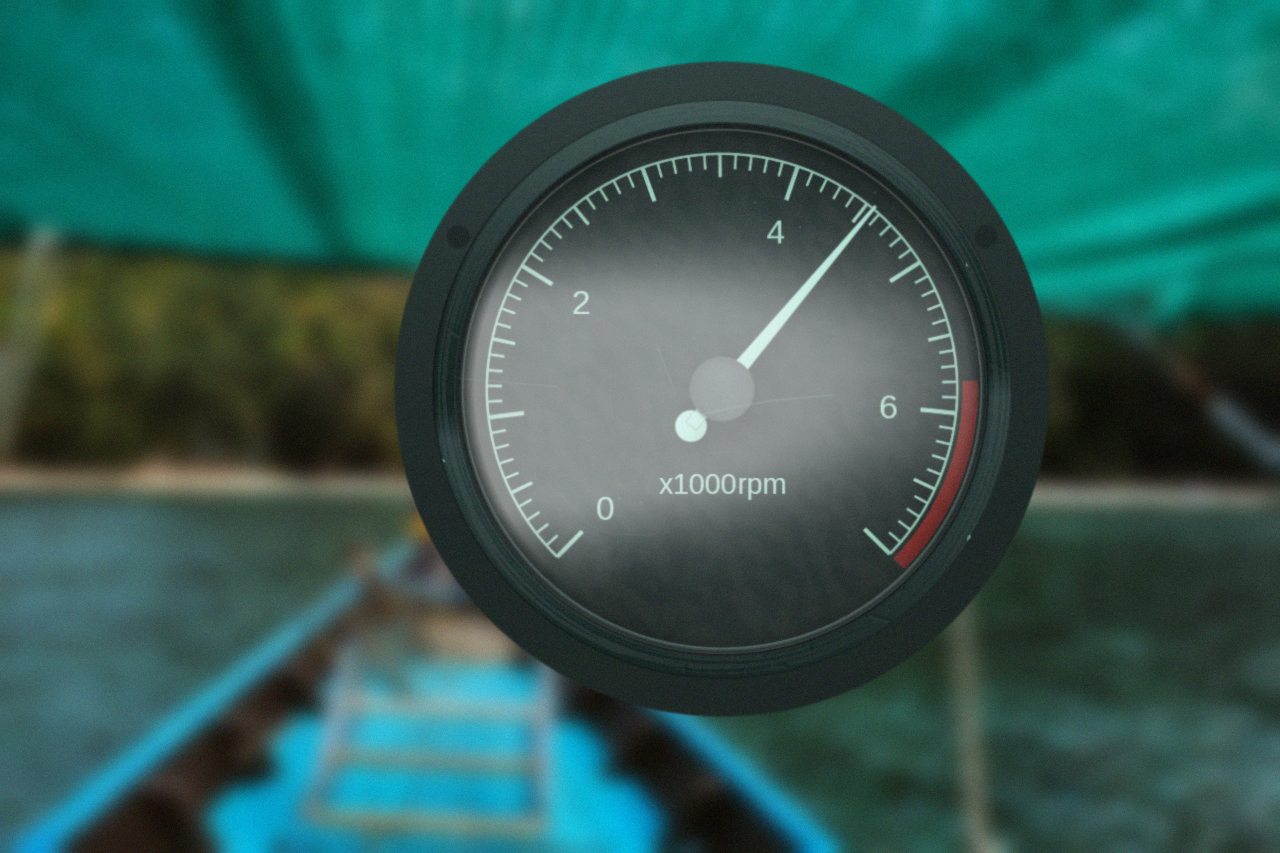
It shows value=4550 unit=rpm
